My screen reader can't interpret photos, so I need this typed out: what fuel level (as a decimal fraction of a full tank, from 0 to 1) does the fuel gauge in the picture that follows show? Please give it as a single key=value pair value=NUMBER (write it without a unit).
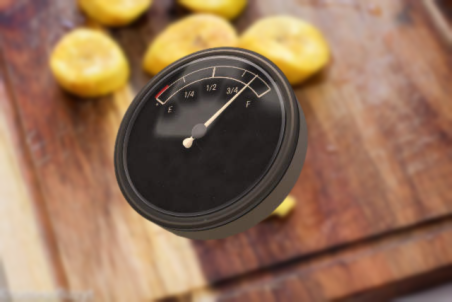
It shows value=0.875
